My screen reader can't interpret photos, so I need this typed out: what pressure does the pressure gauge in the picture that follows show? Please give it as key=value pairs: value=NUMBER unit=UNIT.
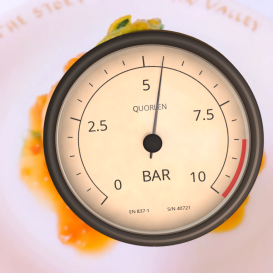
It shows value=5.5 unit=bar
